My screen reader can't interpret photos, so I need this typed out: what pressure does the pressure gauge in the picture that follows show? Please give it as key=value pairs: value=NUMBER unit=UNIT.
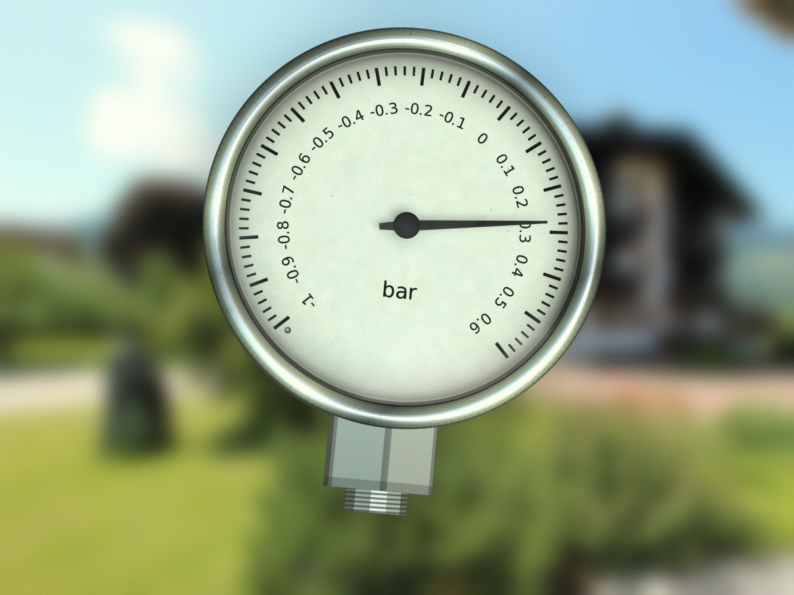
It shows value=0.28 unit=bar
